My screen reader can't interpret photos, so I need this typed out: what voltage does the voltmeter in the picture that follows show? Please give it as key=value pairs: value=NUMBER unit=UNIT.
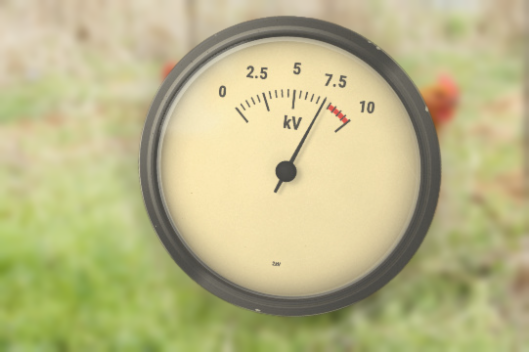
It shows value=7.5 unit=kV
